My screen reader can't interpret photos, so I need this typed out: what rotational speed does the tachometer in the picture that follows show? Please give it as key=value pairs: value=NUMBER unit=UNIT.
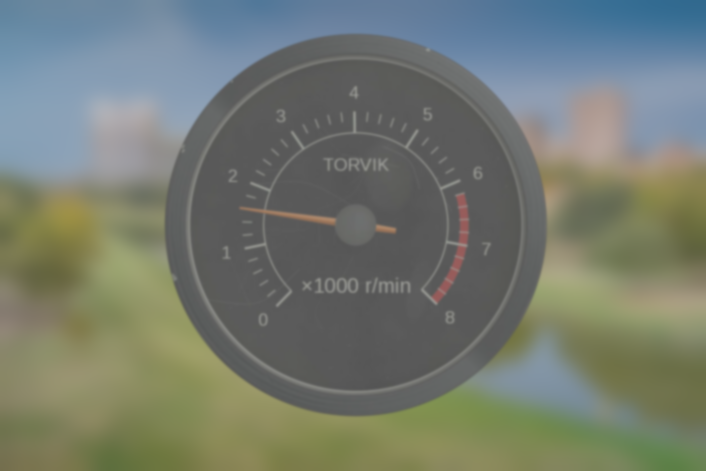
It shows value=1600 unit=rpm
